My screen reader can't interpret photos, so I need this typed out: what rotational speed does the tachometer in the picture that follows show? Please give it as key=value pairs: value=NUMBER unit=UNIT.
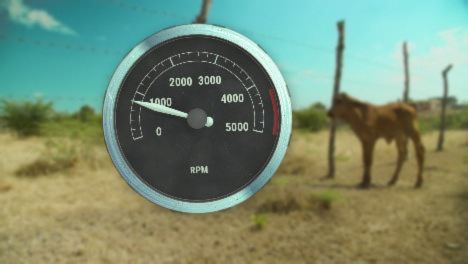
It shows value=800 unit=rpm
